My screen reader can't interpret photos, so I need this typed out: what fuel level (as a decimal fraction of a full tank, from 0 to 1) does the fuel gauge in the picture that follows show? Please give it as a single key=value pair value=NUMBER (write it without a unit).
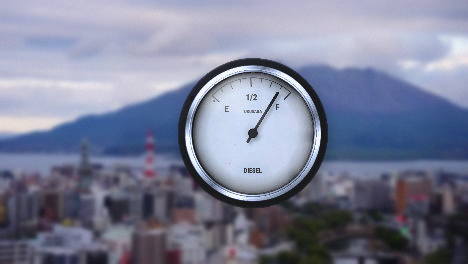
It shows value=0.875
